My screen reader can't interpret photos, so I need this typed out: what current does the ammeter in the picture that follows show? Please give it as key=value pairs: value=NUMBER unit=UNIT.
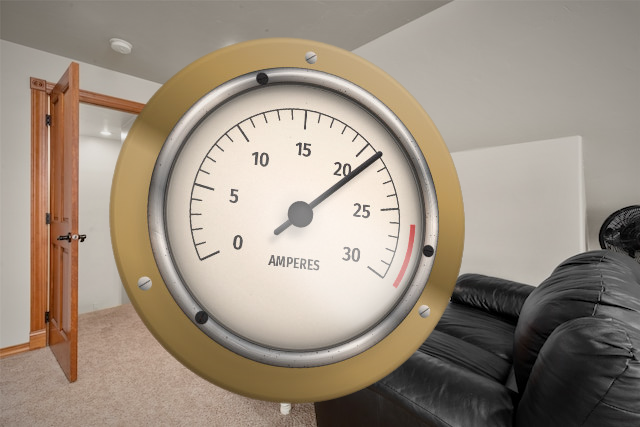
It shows value=21 unit=A
